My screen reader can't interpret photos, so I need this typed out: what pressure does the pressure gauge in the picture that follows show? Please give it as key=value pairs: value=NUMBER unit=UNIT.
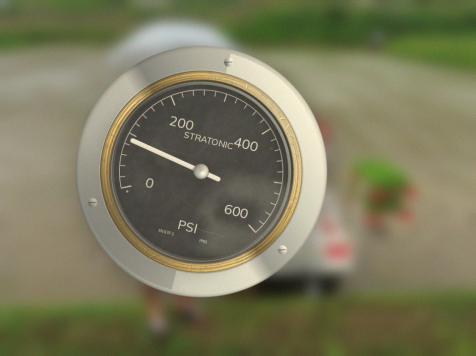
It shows value=90 unit=psi
